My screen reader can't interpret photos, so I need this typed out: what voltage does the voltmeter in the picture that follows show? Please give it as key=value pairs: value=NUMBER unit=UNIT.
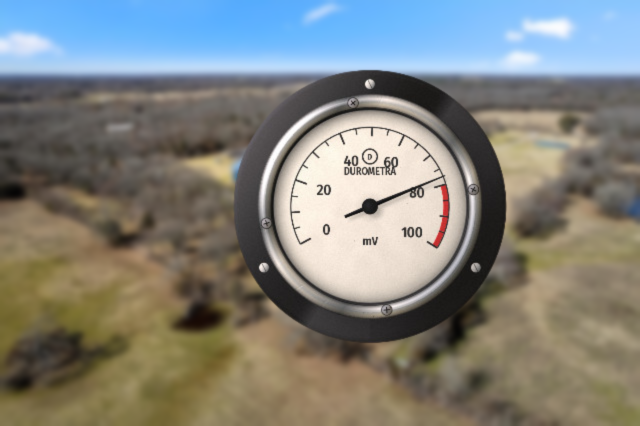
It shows value=77.5 unit=mV
